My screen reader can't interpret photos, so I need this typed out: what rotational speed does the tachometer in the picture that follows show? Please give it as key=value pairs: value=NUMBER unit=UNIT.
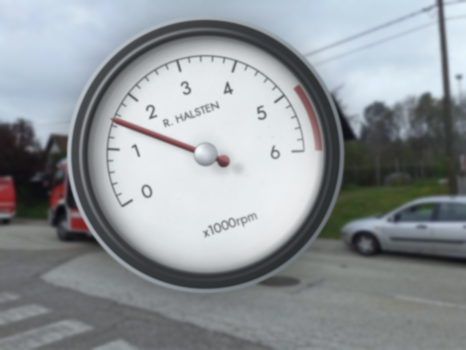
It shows value=1500 unit=rpm
